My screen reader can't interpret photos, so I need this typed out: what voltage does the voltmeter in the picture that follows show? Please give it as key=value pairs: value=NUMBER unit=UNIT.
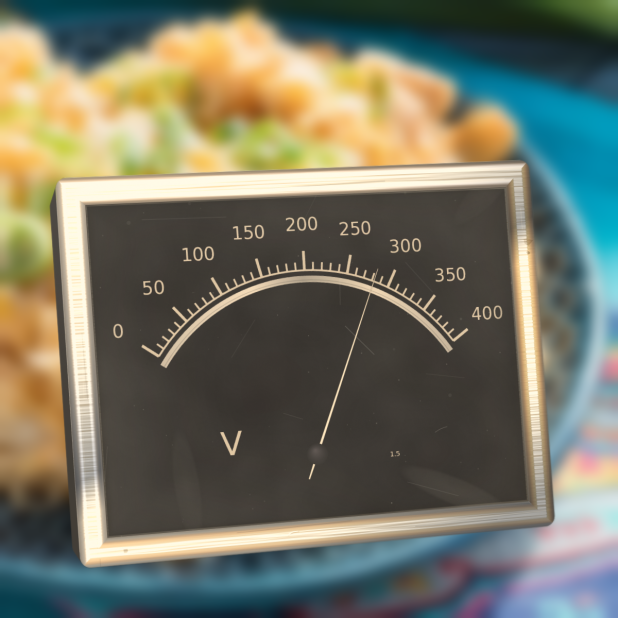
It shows value=280 unit=V
